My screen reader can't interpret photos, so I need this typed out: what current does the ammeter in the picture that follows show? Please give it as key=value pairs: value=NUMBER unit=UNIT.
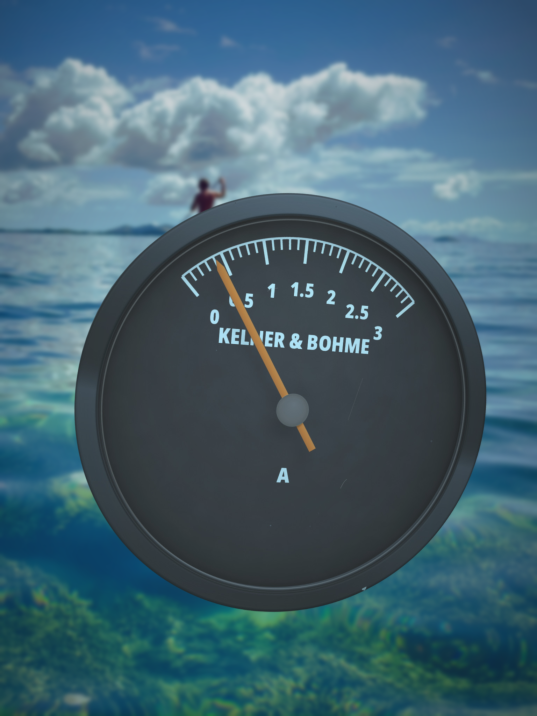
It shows value=0.4 unit=A
